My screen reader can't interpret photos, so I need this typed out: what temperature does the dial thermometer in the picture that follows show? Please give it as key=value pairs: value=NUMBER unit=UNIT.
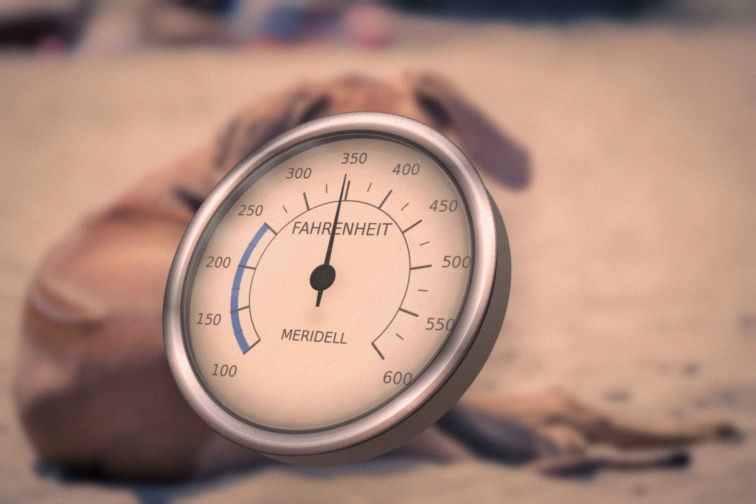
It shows value=350 unit=°F
